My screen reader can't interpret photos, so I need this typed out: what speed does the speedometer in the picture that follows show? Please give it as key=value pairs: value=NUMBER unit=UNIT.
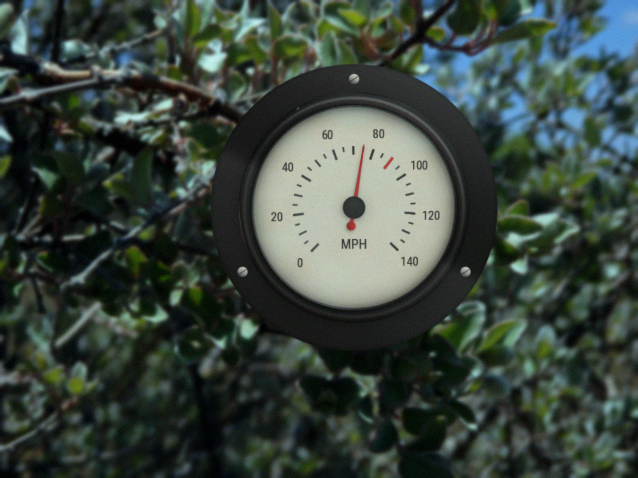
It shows value=75 unit=mph
